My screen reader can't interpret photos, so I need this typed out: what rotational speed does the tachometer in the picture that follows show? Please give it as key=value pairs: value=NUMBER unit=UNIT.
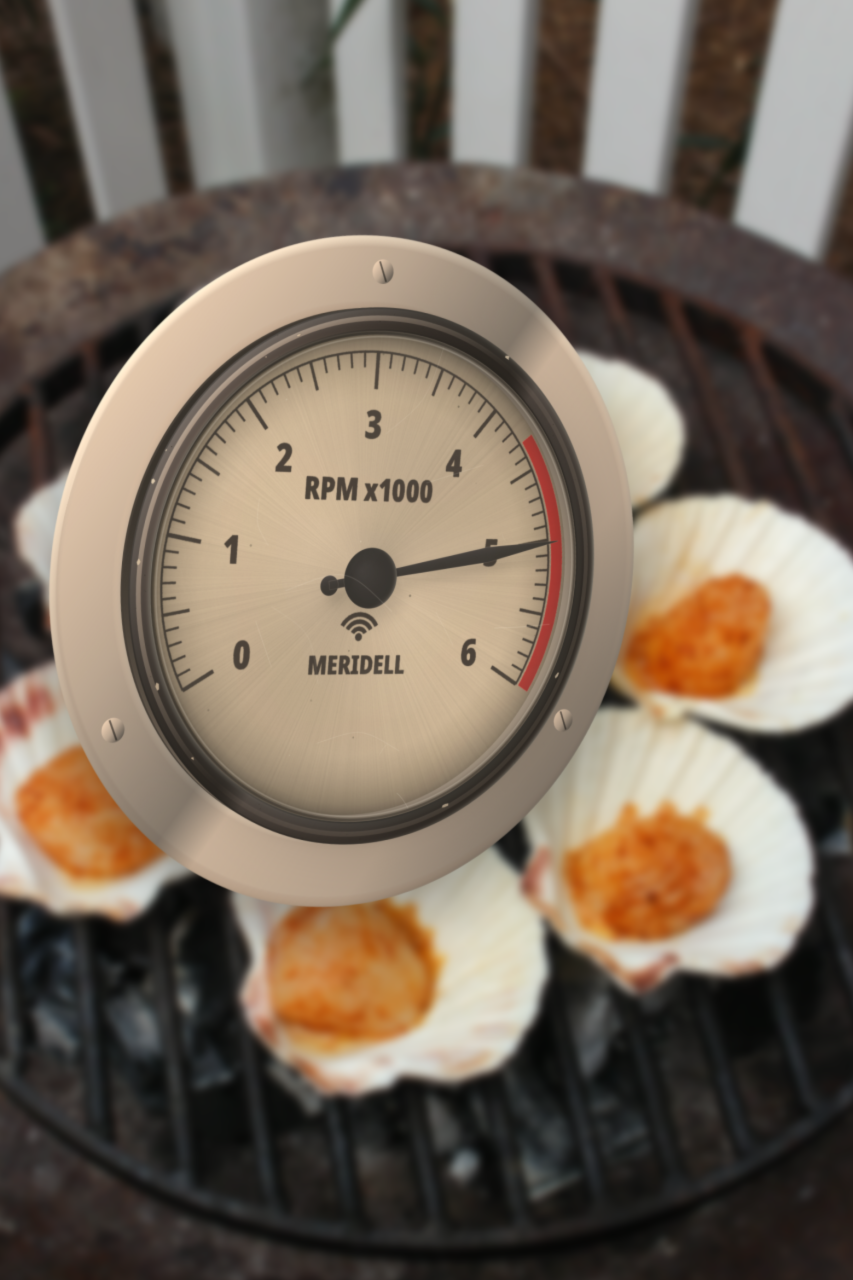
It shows value=5000 unit=rpm
